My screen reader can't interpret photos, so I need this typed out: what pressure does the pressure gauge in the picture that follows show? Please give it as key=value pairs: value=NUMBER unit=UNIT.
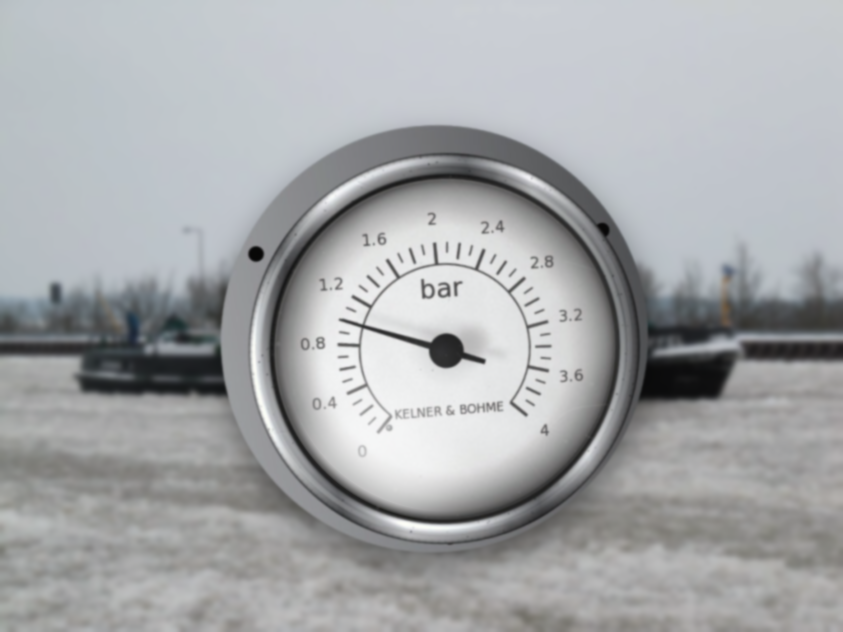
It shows value=1 unit=bar
